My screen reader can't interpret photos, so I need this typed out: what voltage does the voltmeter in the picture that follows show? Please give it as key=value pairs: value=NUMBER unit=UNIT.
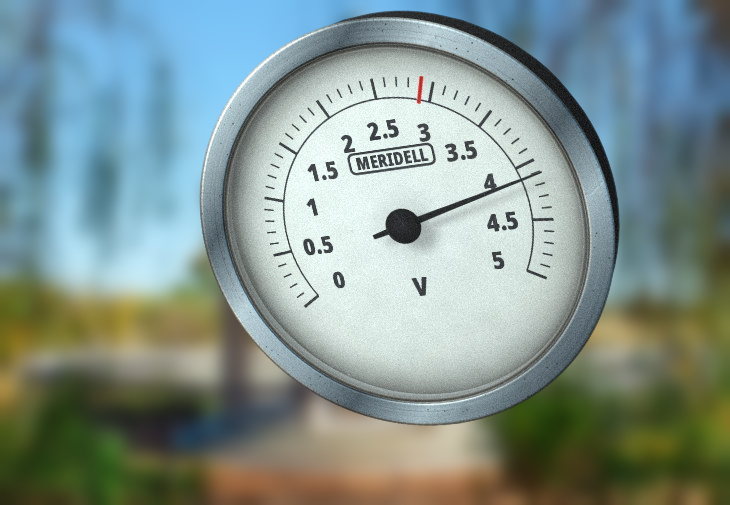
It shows value=4.1 unit=V
